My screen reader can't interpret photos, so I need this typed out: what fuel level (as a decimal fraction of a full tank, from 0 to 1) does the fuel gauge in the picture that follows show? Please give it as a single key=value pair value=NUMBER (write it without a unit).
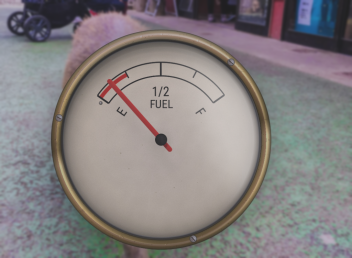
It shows value=0.125
